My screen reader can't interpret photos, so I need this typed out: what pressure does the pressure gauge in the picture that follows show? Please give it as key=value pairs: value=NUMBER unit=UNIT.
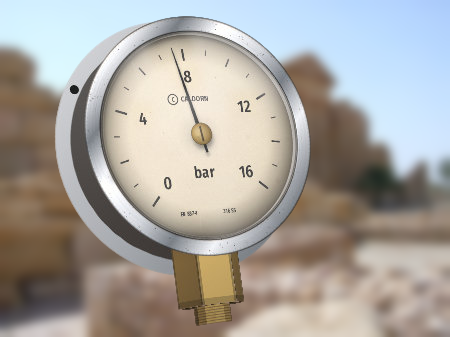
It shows value=7.5 unit=bar
